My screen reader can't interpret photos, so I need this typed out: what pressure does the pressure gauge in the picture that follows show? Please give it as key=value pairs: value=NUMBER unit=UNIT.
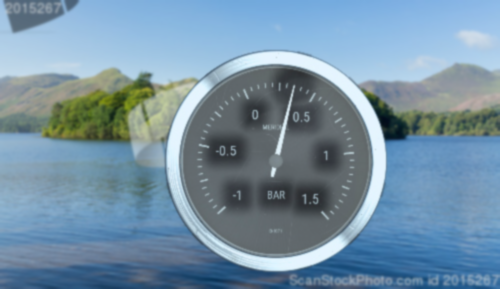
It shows value=0.35 unit=bar
